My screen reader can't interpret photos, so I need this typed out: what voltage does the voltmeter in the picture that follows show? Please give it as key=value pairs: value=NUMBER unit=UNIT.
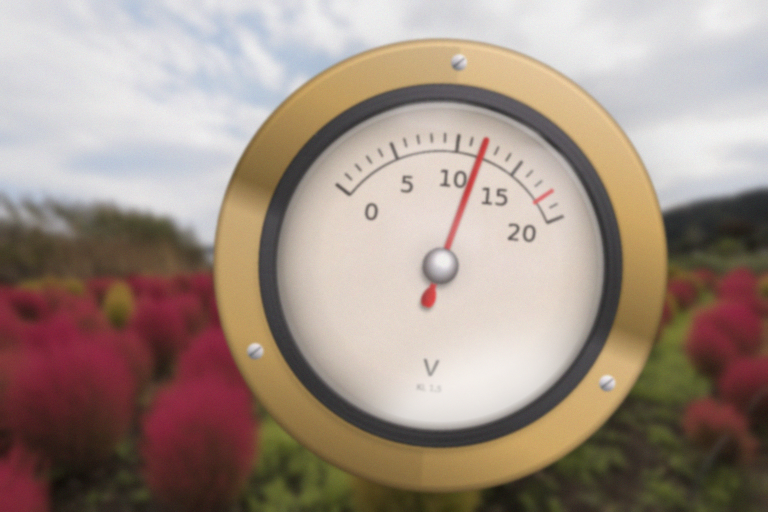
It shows value=12 unit=V
